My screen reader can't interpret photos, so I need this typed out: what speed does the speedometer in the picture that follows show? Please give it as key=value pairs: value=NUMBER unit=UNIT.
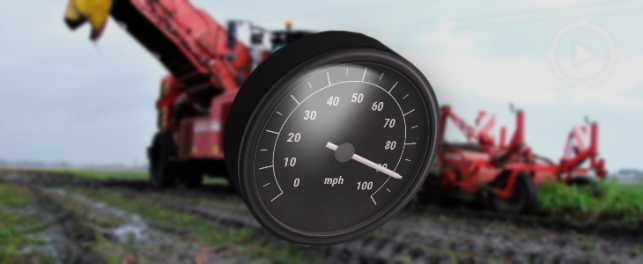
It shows value=90 unit=mph
